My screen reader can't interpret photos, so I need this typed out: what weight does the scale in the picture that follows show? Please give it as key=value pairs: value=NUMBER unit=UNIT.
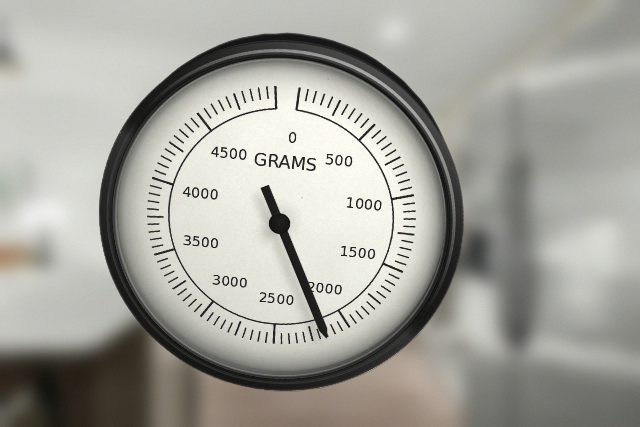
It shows value=2150 unit=g
